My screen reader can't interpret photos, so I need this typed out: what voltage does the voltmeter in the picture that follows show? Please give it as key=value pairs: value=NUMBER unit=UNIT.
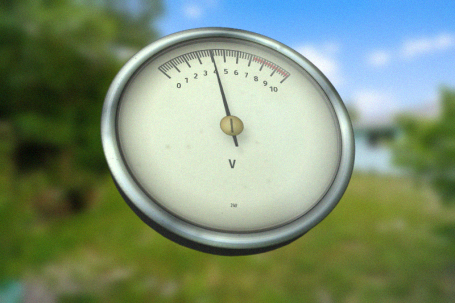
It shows value=4 unit=V
